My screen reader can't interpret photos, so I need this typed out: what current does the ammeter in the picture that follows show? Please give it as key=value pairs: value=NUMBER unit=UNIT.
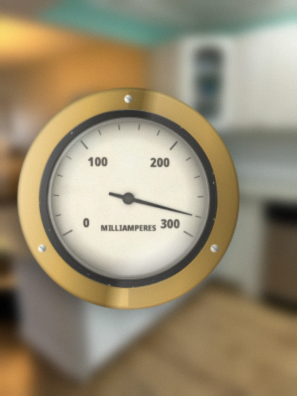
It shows value=280 unit=mA
